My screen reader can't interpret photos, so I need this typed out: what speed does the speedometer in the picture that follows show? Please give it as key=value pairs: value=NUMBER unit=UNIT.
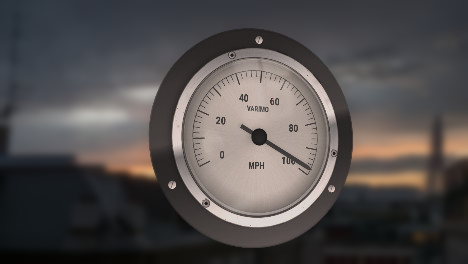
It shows value=98 unit=mph
